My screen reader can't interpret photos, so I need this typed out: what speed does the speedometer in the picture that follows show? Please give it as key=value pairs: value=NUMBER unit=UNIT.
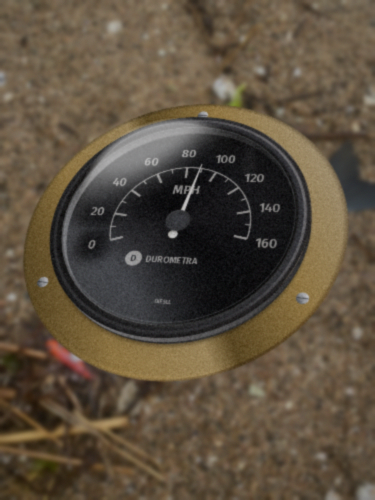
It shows value=90 unit=mph
